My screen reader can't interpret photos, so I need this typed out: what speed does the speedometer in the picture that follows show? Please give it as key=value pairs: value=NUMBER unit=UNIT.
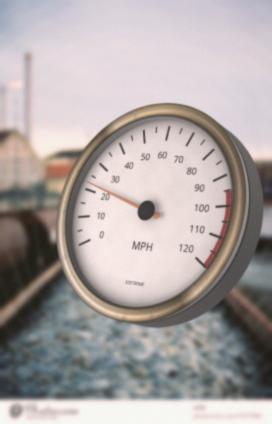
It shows value=22.5 unit=mph
